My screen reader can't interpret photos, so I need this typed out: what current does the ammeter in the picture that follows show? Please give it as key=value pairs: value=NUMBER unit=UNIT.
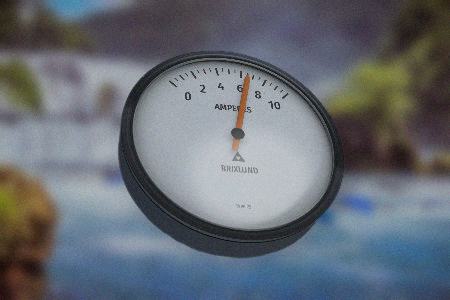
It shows value=6.5 unit=A
